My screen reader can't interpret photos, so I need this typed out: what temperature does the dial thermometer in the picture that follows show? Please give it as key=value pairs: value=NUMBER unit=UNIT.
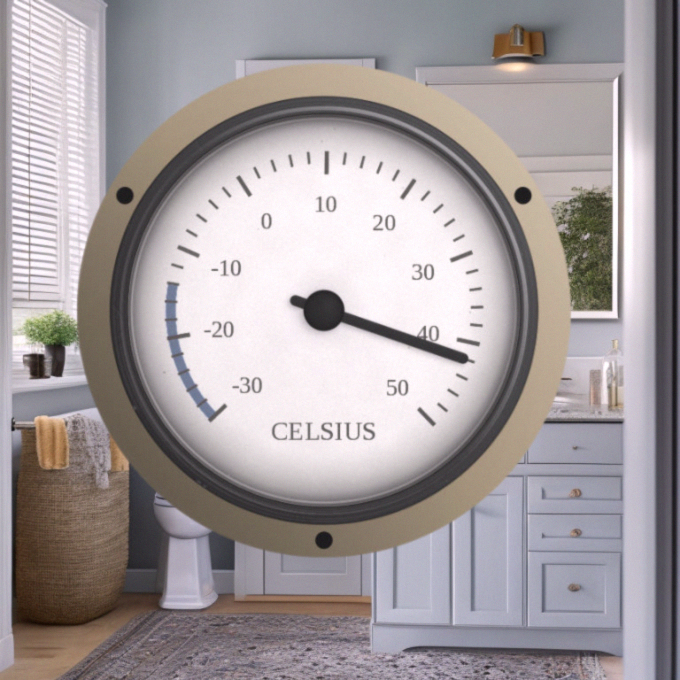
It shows value=42 unit=°C
